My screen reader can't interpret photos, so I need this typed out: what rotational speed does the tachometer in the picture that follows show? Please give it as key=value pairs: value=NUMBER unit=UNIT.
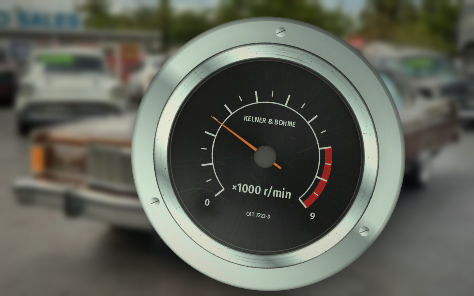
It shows value=2500 unit=rpm
